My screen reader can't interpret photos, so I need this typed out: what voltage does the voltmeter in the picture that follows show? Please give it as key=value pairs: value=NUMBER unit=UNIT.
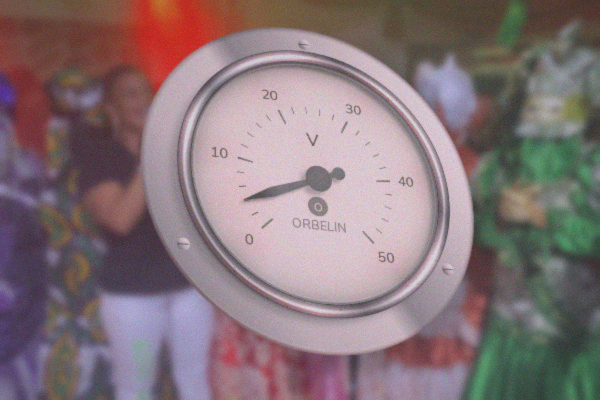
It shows value=4 unit=V
